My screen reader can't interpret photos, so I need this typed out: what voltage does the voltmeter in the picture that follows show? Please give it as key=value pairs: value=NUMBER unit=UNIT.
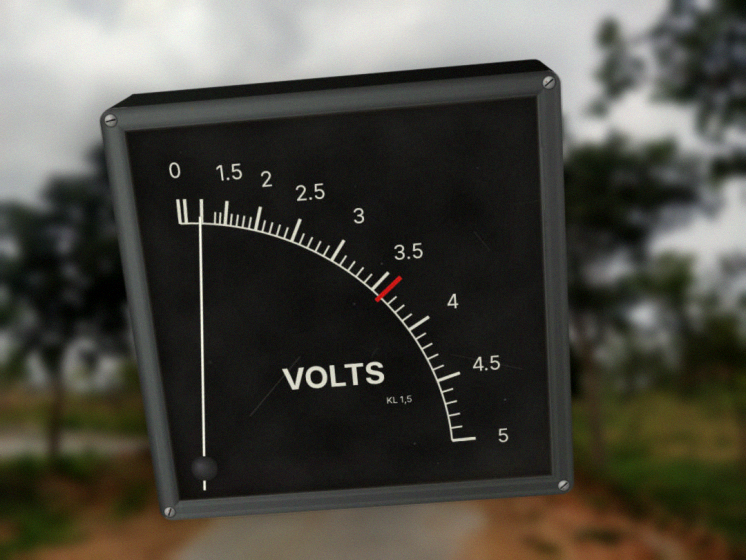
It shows value=1 unit=V
